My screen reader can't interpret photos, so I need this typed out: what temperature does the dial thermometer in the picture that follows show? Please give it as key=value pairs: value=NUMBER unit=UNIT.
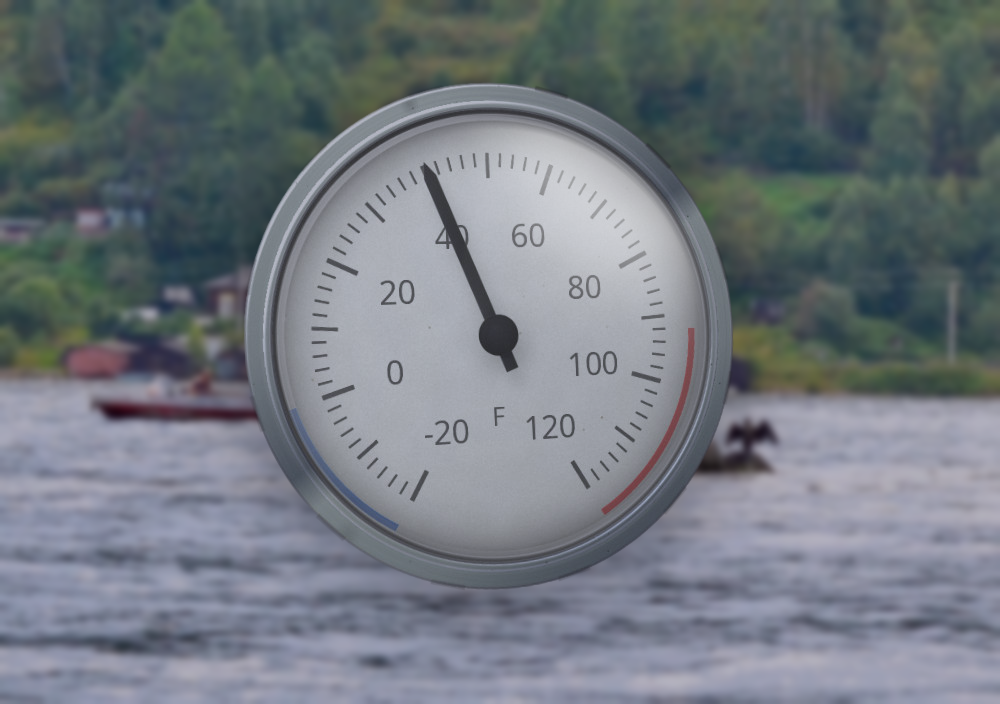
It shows value=40 unit=°F
